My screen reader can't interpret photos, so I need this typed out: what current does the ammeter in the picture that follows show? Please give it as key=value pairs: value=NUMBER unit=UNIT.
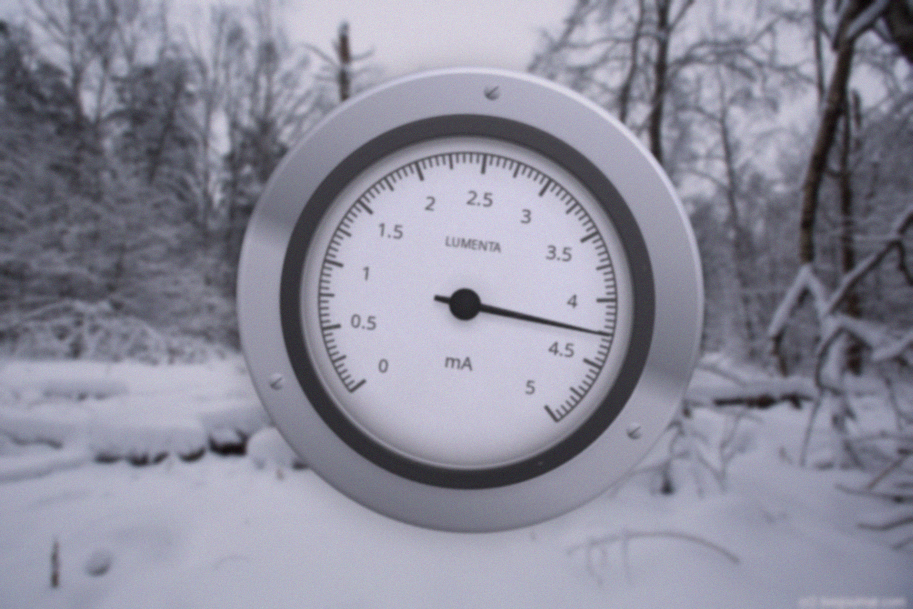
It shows value=4.25 unit=mA
